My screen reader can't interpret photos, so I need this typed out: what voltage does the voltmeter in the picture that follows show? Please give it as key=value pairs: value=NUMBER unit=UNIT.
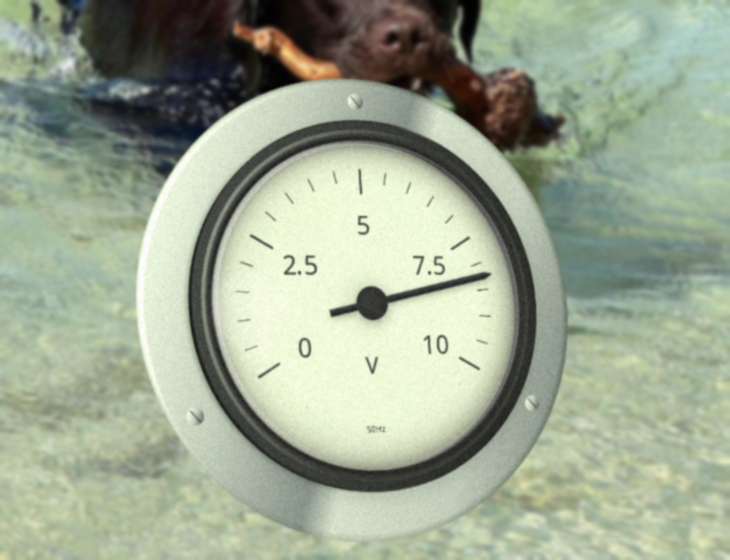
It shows value=8.25 unit=V
